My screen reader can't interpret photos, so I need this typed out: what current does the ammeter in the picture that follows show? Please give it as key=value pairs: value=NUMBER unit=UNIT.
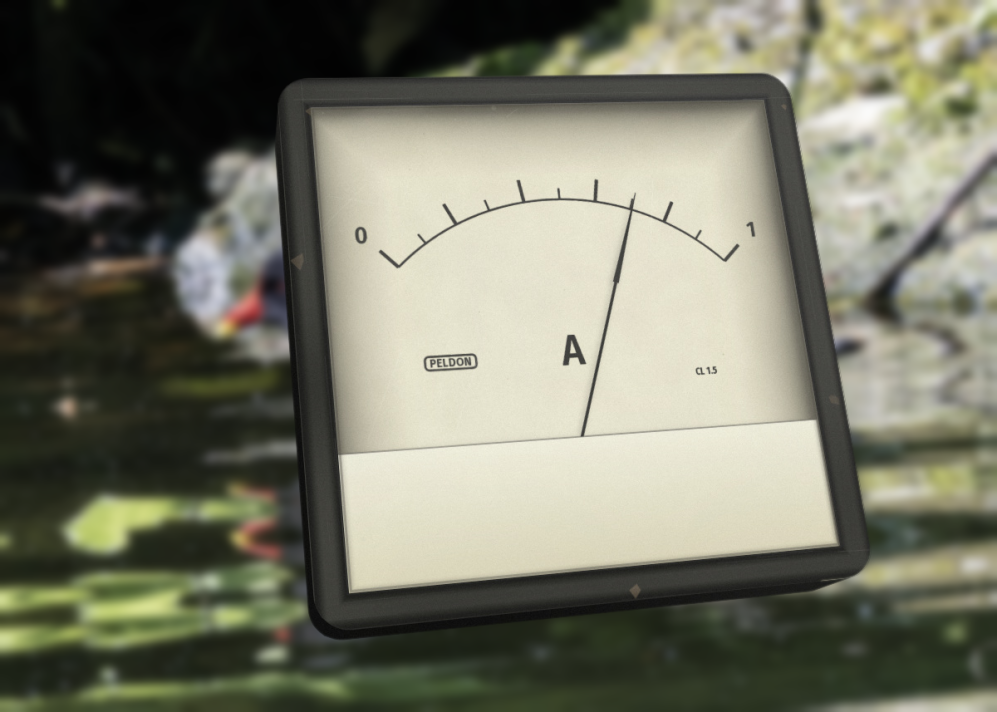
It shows value=0.7 unit=A
